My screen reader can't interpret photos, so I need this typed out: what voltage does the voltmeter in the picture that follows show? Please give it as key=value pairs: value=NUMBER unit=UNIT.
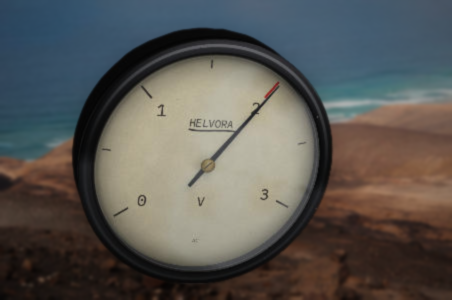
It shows value=2 unit=V
